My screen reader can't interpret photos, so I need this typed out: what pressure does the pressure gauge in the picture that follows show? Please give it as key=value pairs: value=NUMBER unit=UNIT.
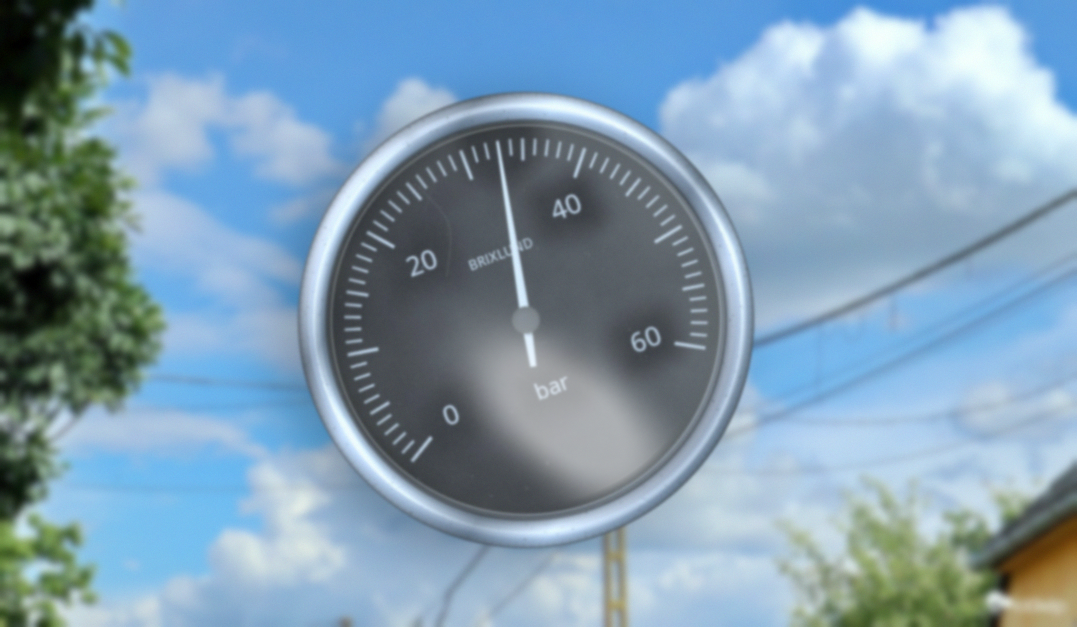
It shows value=33 unit=bar
